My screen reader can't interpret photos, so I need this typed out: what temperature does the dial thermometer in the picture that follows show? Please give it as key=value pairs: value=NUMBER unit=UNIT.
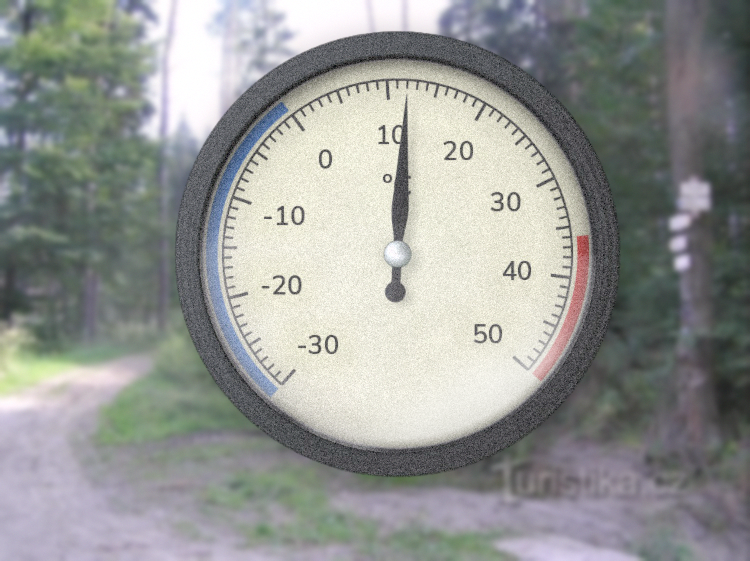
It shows value=12 unit=°C
